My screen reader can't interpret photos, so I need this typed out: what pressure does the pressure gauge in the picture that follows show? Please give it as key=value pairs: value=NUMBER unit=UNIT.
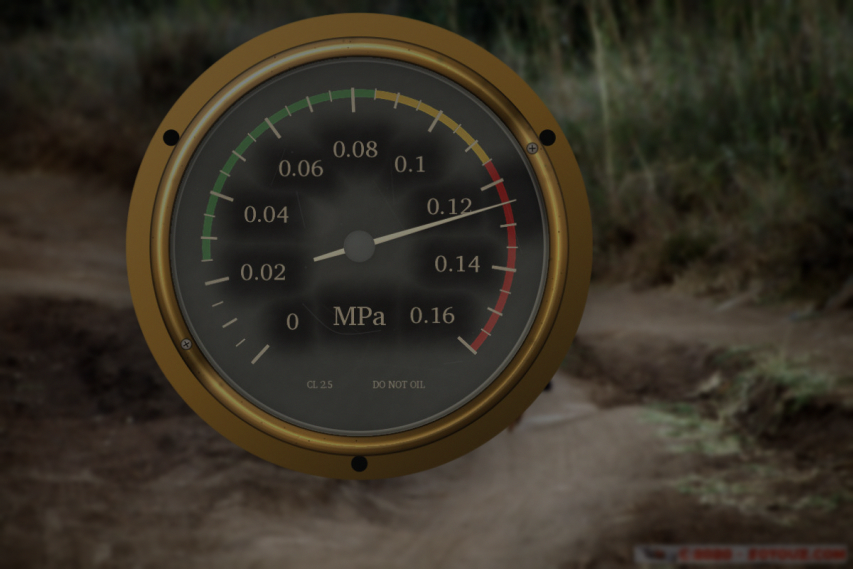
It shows value=0.125 unit=MPa
